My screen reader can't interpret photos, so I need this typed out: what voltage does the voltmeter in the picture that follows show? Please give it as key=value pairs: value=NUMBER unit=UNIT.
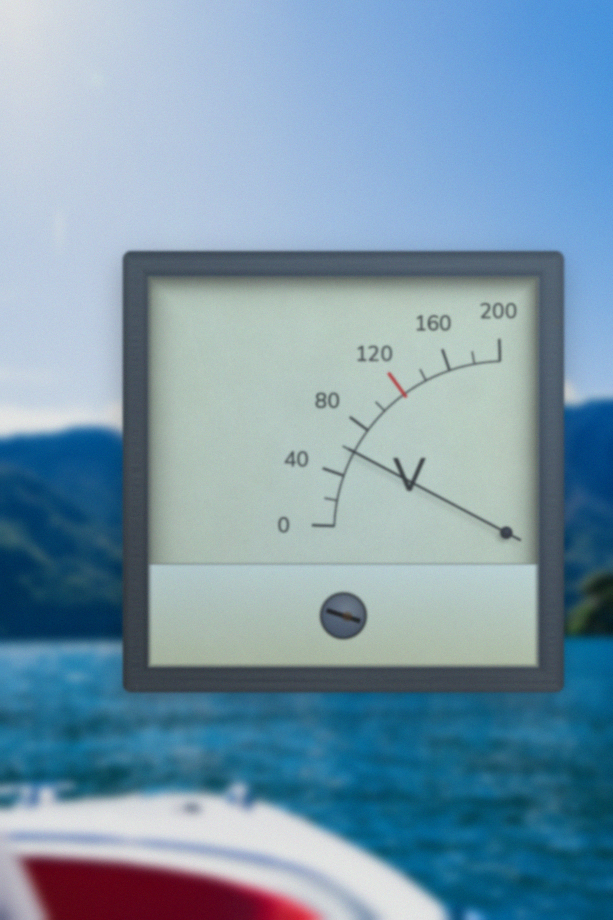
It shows value=60 unit=V
